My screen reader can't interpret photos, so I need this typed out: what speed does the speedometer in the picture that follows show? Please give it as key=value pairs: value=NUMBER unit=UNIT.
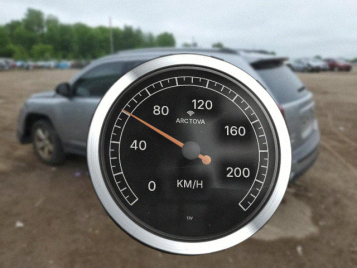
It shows value=60 unit=km/h
